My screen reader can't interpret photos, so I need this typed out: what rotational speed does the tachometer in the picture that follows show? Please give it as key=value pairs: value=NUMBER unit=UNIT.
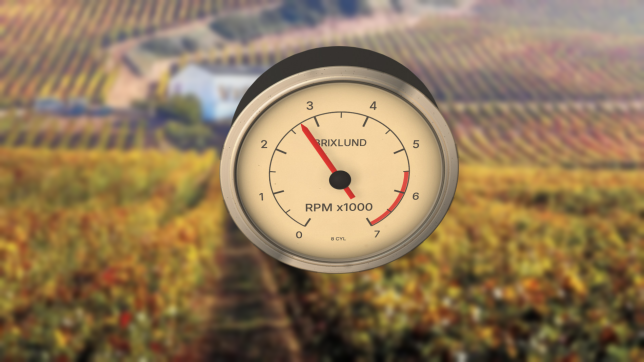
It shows value=2750 unit=rpm
